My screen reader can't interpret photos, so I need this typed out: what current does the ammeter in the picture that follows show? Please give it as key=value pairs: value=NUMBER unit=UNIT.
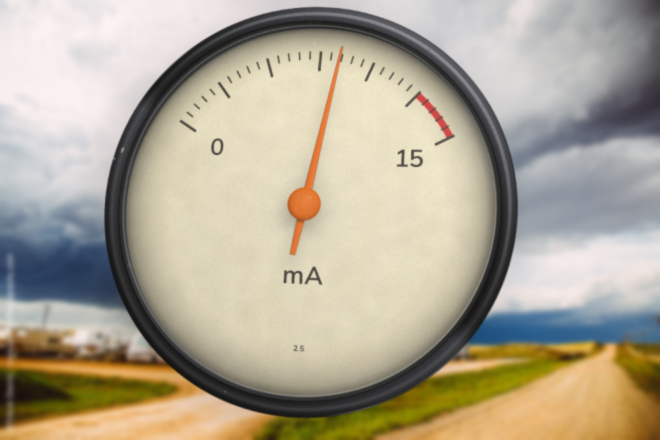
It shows value=8.5 unit=mA
